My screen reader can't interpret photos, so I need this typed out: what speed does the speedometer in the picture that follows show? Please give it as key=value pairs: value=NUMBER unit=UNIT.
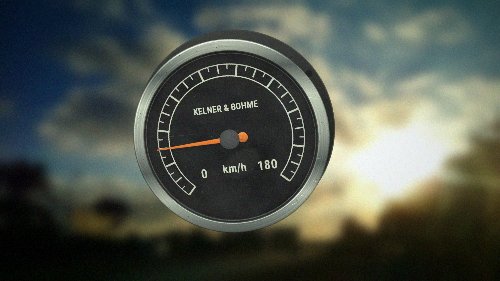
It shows value=30 unit=km/h
